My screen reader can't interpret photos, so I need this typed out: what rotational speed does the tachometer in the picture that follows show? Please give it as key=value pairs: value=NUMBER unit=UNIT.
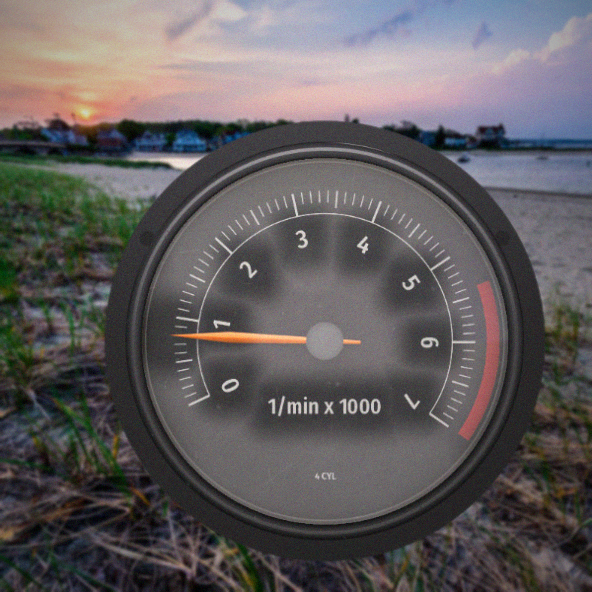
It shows value=800 unit=rpm
